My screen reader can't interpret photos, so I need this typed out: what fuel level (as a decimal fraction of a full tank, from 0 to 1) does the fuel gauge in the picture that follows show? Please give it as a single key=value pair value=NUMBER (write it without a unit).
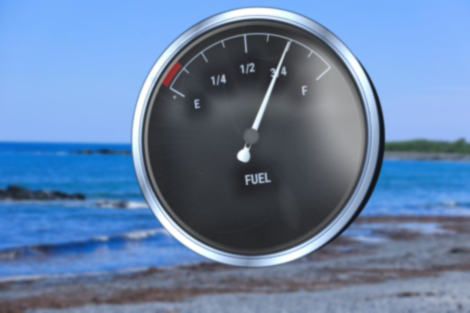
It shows value=0.75
